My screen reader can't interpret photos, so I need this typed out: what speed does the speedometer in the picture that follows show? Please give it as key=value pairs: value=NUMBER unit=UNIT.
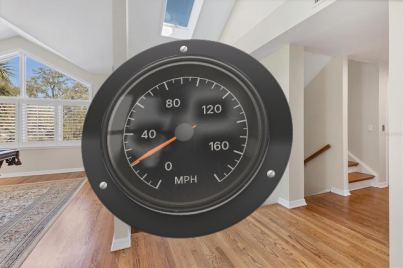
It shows value=20 unit=mph
